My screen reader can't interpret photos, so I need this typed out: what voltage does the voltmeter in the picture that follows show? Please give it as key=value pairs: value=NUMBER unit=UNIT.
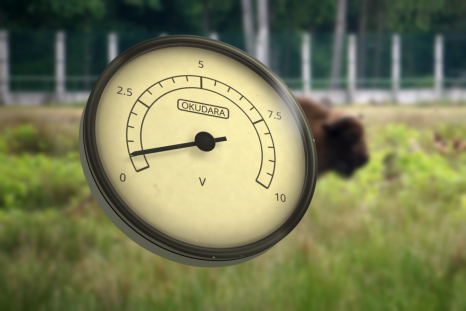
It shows value=0.5 unit=V
